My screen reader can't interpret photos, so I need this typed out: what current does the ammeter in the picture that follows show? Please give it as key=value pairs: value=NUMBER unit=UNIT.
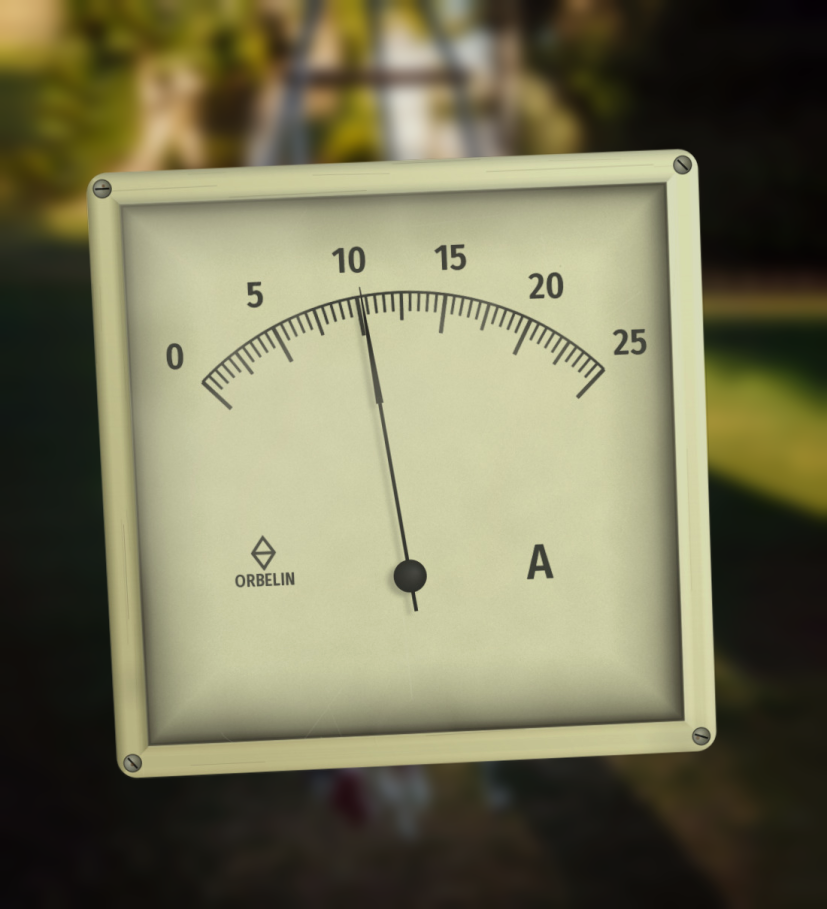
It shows value=10.25 unit=A
